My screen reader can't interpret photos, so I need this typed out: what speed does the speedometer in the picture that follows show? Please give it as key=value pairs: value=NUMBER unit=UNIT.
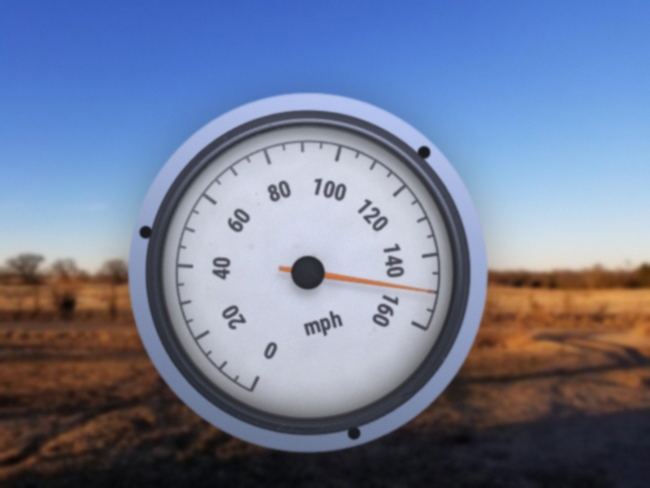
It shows value=150 unit=mph
